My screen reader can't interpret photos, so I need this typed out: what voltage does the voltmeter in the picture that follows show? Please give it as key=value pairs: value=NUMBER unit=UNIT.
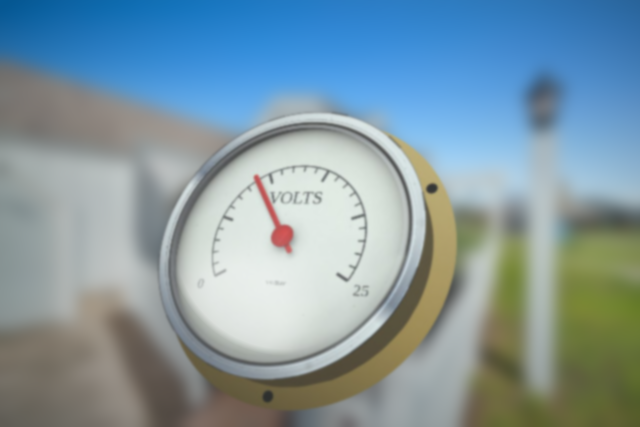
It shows value=9 unit=V
